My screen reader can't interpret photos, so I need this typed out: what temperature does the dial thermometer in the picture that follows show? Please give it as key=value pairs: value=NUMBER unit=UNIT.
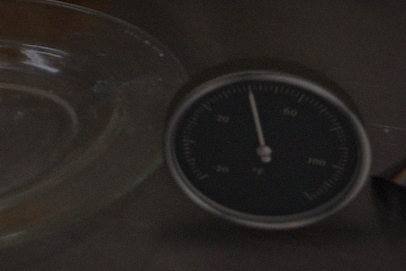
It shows value=40 unit=°F
